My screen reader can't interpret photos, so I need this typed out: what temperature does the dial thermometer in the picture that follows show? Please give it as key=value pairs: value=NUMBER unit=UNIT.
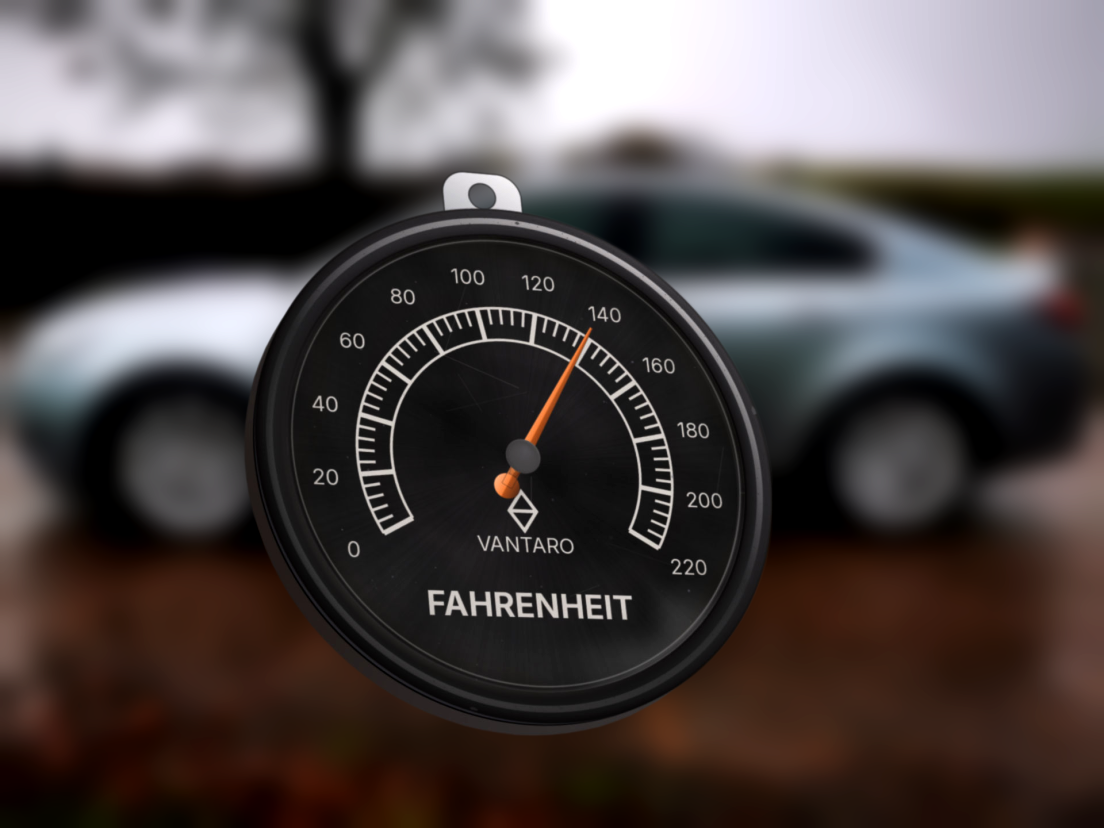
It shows value=138 unit=°F
